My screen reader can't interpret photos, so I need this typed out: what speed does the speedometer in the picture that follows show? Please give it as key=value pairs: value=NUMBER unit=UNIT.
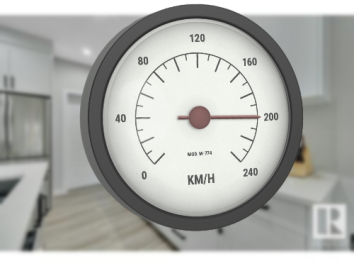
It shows value=200 unit=km/h
